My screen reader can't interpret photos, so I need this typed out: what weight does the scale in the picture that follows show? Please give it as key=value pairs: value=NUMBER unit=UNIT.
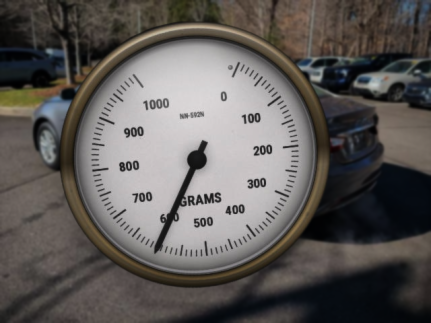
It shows value=600 unit=g
